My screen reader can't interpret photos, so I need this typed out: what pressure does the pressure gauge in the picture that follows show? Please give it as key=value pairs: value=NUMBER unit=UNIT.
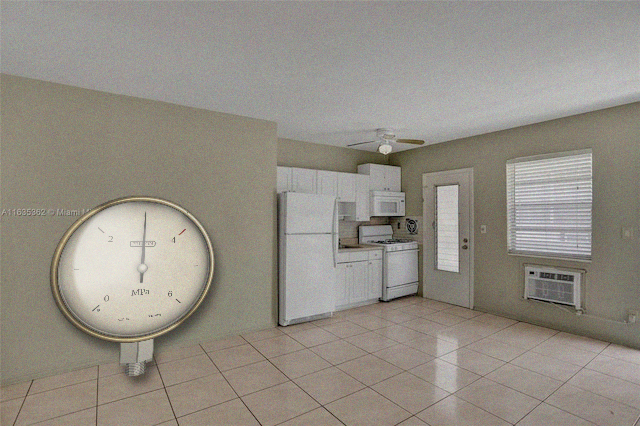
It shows value=3 unit=MPa
